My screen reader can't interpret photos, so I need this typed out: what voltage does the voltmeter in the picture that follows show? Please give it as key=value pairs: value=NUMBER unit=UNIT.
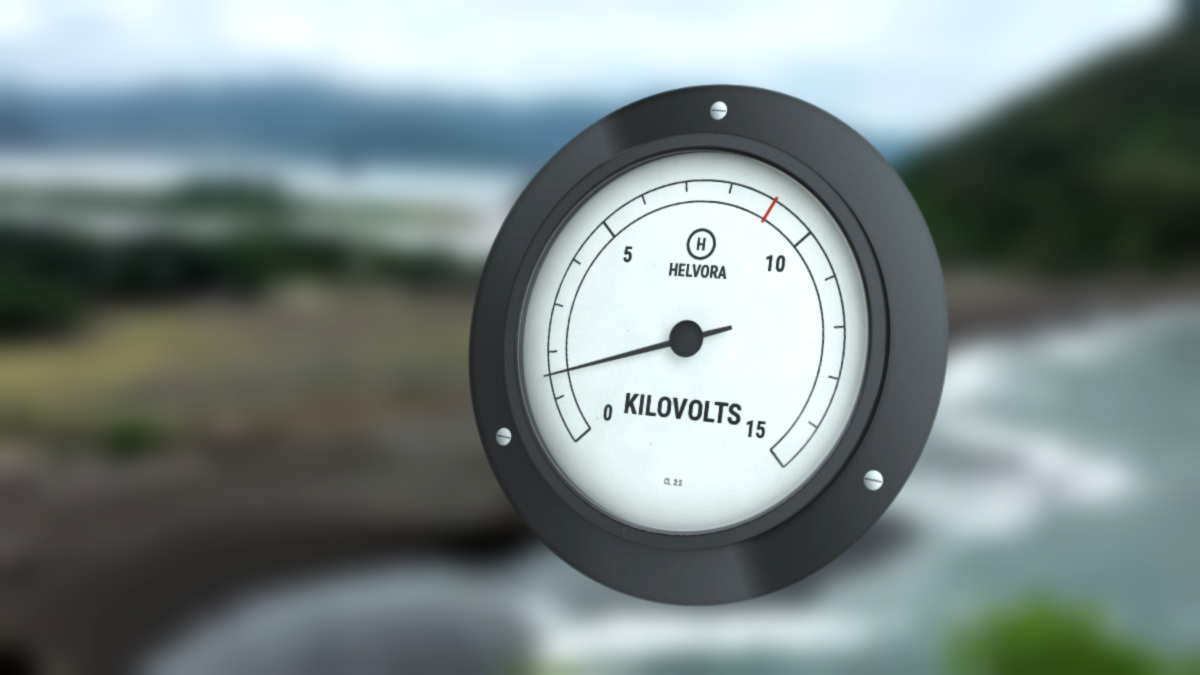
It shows value=1.5 unit=kV
